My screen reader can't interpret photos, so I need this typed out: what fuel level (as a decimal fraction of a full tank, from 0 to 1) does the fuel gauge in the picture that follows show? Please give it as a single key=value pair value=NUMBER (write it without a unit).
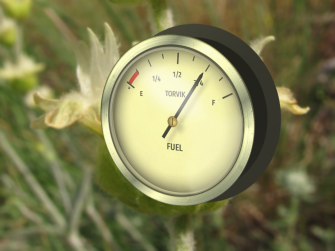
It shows value=0.75
